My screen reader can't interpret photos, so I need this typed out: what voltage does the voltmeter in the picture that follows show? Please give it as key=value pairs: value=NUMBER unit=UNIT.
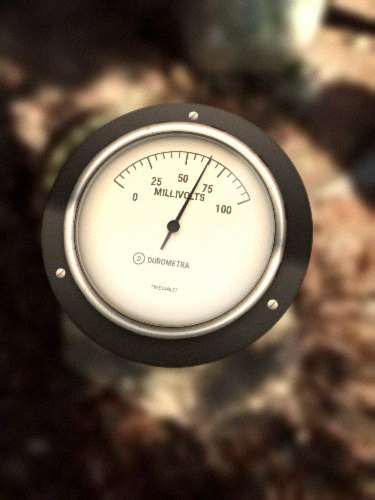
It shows value=65 unit=mV
